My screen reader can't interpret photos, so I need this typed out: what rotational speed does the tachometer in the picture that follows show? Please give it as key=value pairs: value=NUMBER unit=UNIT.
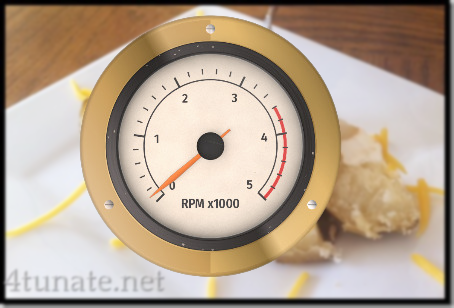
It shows value=100 unit=rpm
